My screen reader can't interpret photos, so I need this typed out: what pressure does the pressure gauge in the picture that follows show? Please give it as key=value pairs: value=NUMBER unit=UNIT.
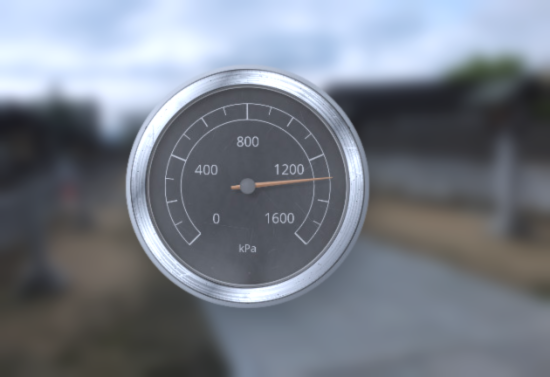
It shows value=1300 unit=kPa
